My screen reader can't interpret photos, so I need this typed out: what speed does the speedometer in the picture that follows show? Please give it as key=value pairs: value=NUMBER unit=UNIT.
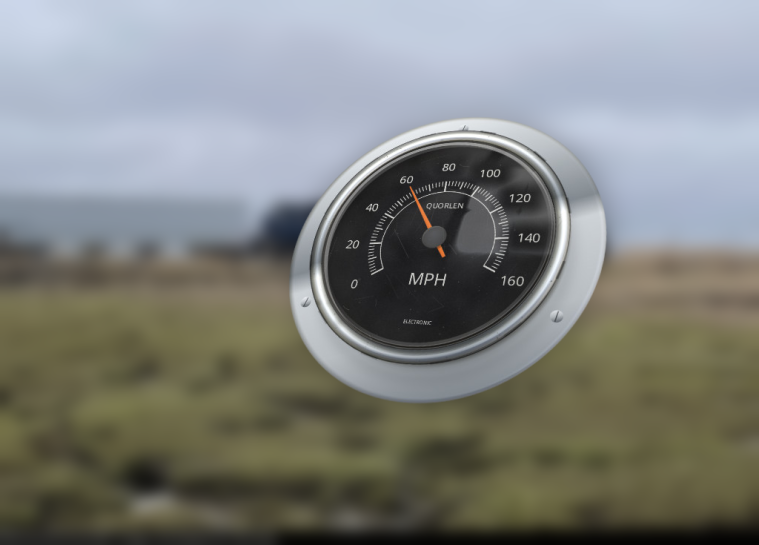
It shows value=60 unit=mph
